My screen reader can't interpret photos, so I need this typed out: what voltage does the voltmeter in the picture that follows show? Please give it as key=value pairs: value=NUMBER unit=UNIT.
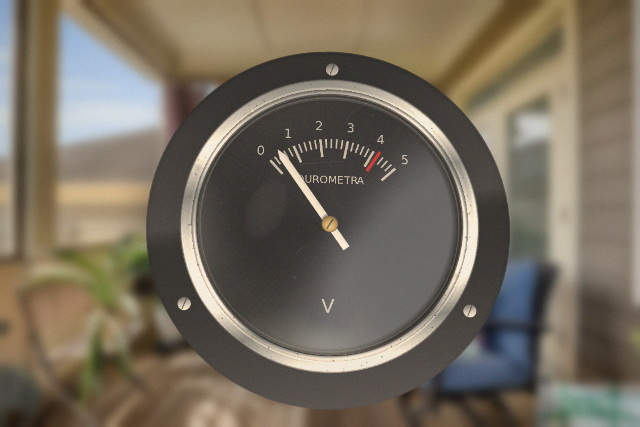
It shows value=0.4 unit=V
